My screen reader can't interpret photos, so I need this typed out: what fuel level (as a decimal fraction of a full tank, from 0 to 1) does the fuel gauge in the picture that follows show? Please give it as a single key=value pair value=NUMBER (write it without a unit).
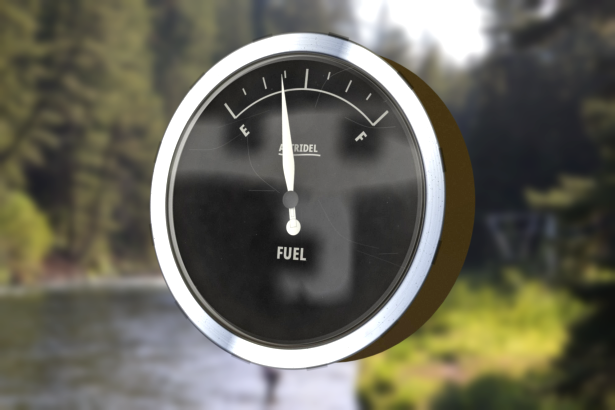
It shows value=0.375
